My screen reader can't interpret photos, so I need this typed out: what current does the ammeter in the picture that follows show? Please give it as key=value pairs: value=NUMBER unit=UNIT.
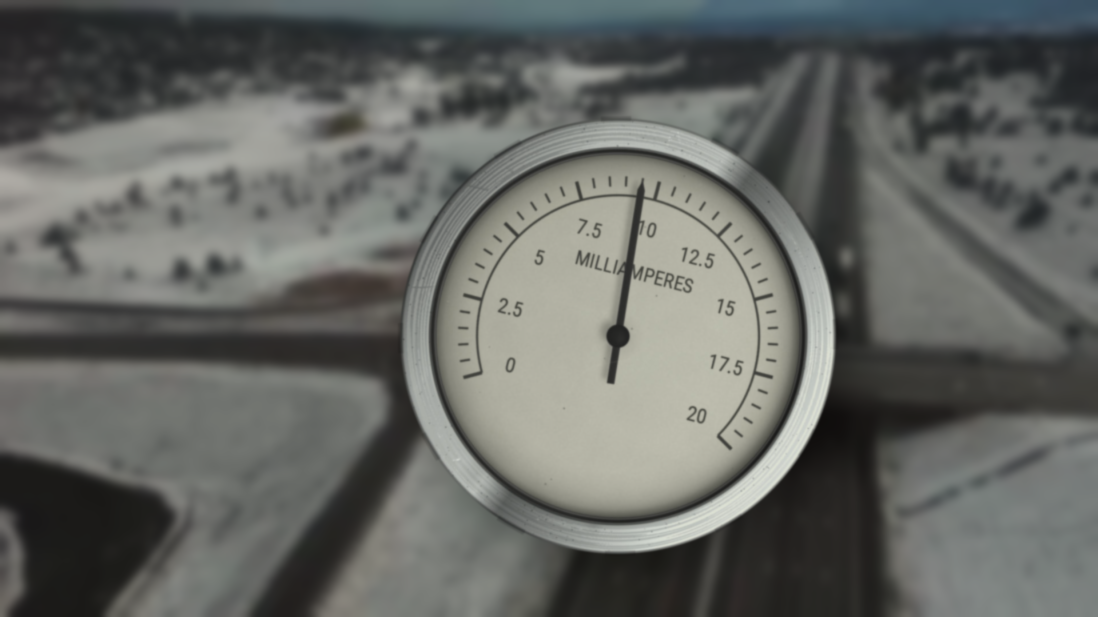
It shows value=9.5 unit=mA
